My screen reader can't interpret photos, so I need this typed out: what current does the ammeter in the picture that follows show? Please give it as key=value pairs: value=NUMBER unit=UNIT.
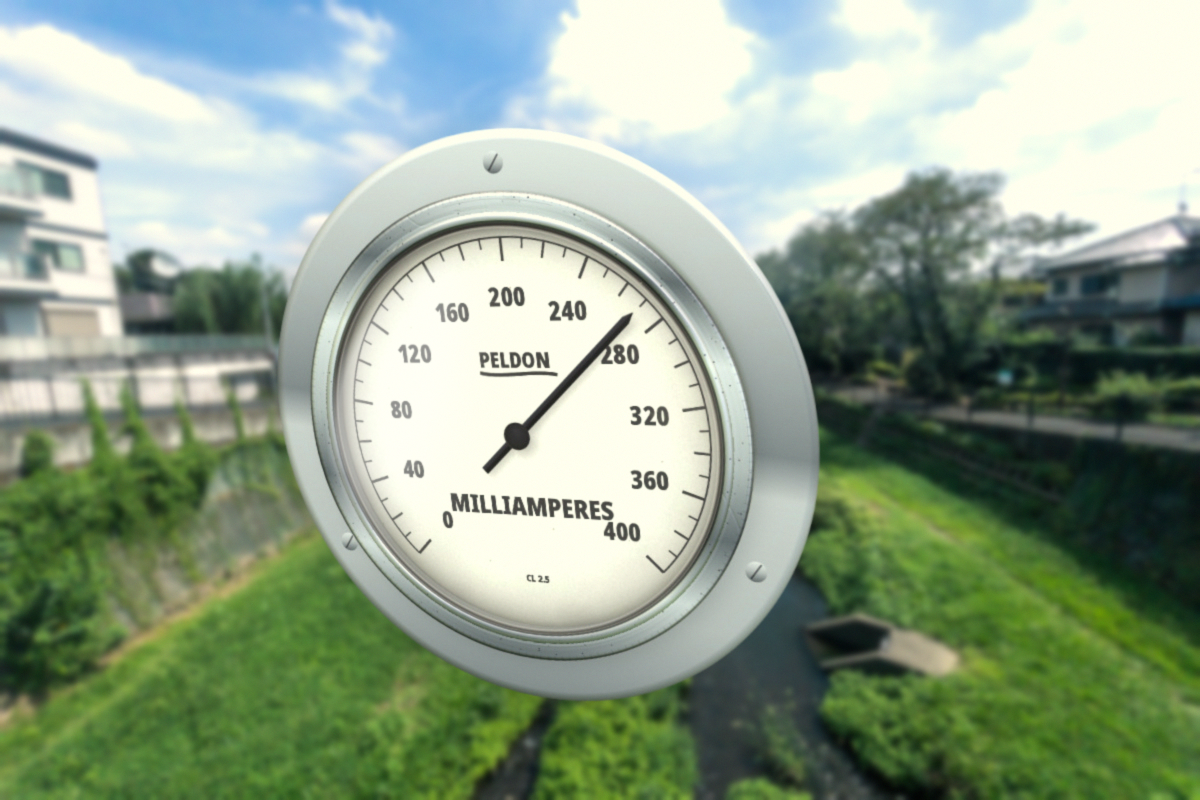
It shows value=270 unit=mA
